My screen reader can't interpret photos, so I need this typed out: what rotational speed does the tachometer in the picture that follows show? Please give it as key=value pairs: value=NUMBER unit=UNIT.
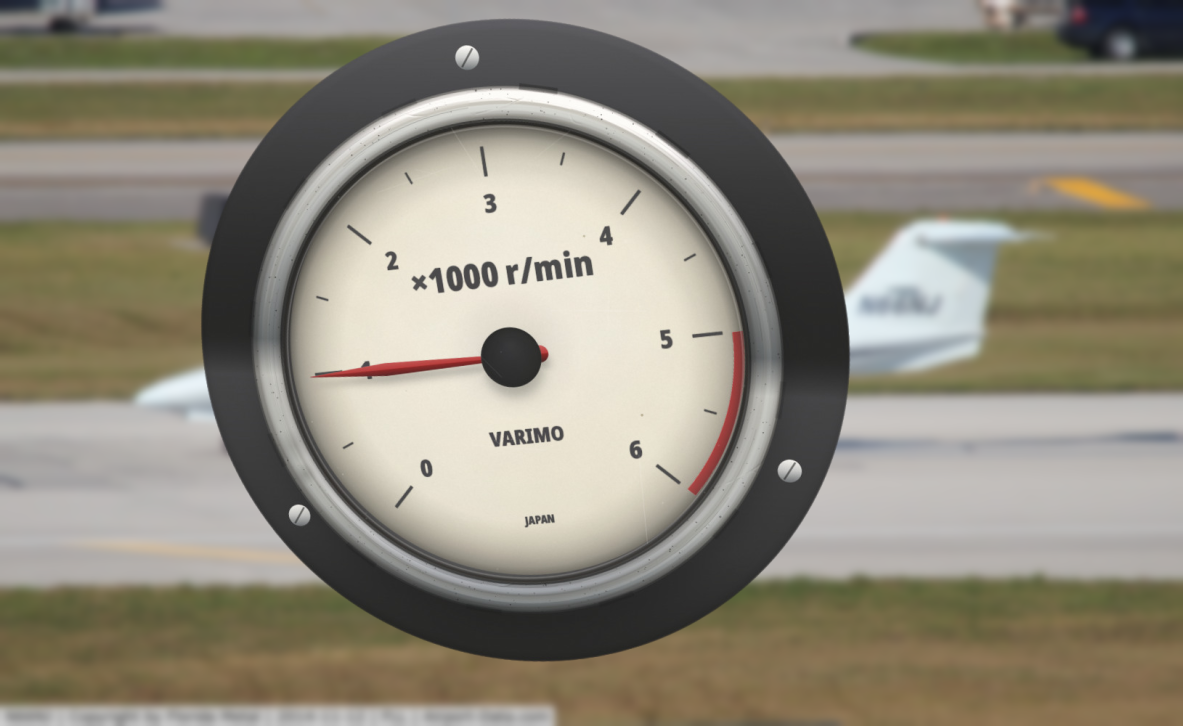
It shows value=1000 unit=rpm
